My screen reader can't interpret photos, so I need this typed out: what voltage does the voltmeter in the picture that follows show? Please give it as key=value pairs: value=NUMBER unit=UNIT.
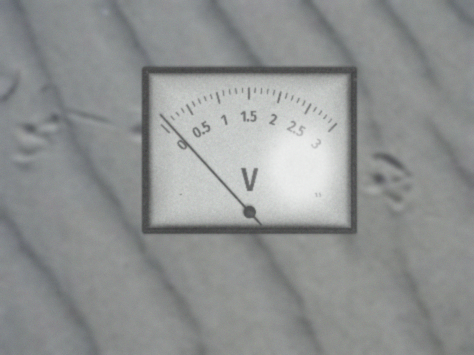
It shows value=0.1 unit=V
